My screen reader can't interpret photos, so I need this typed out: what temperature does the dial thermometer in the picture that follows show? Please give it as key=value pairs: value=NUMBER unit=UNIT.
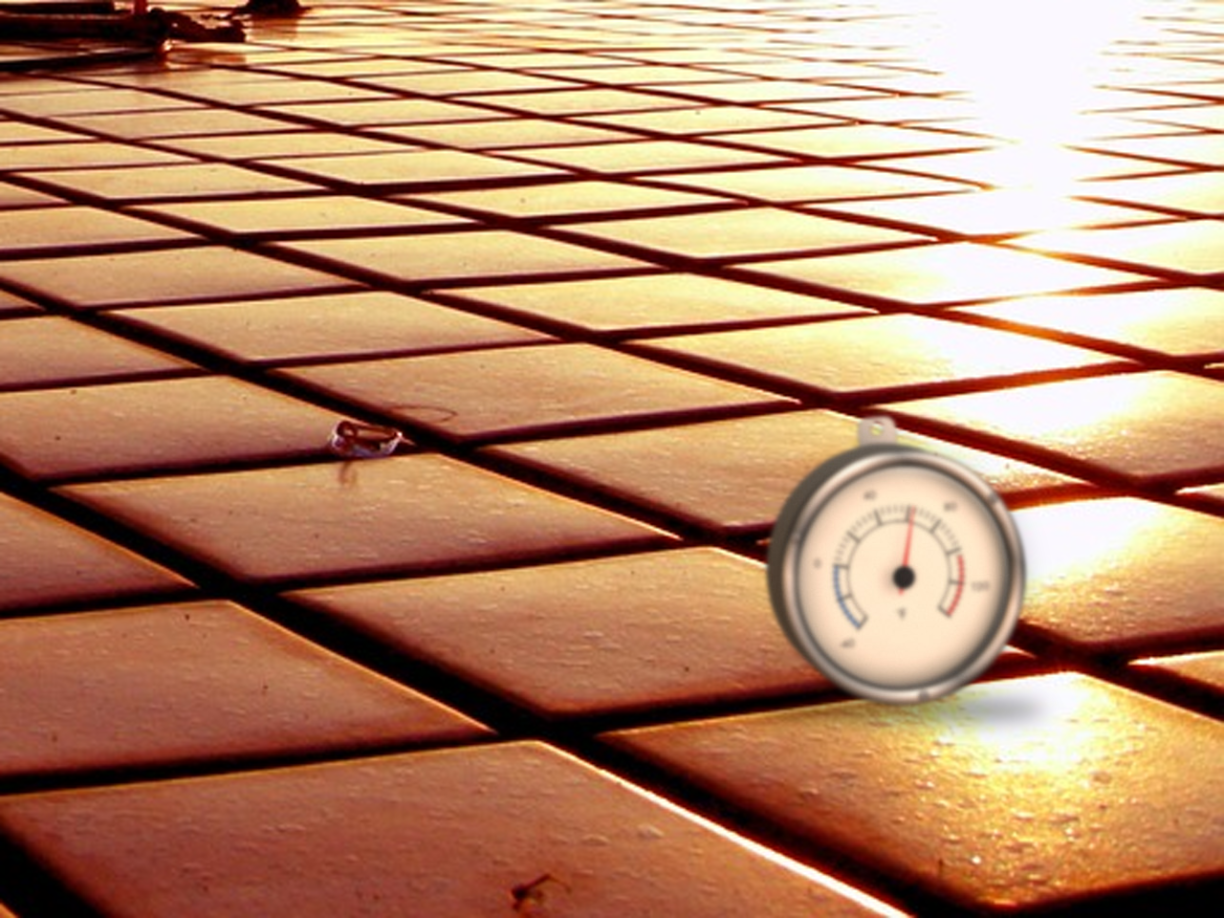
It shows value=60 unit=°F
